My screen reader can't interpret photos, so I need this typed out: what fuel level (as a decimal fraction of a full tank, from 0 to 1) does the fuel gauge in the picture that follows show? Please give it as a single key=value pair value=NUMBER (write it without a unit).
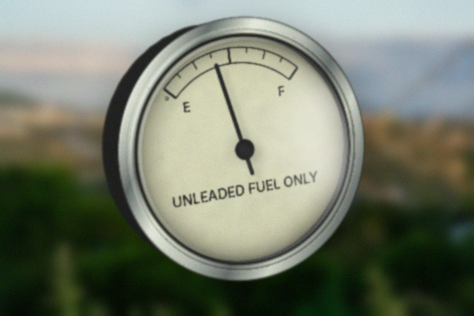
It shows value=0.375
